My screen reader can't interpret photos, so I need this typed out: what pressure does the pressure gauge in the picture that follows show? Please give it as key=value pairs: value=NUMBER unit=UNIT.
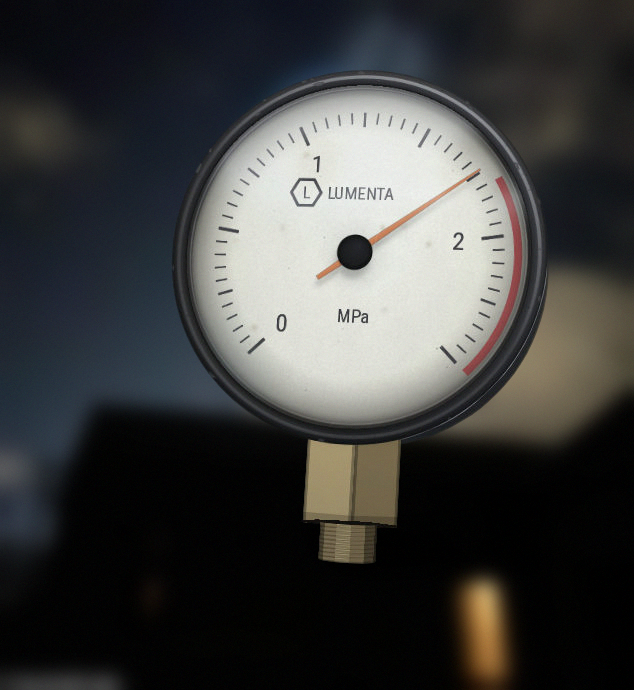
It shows value=1.75 unit=MPa
